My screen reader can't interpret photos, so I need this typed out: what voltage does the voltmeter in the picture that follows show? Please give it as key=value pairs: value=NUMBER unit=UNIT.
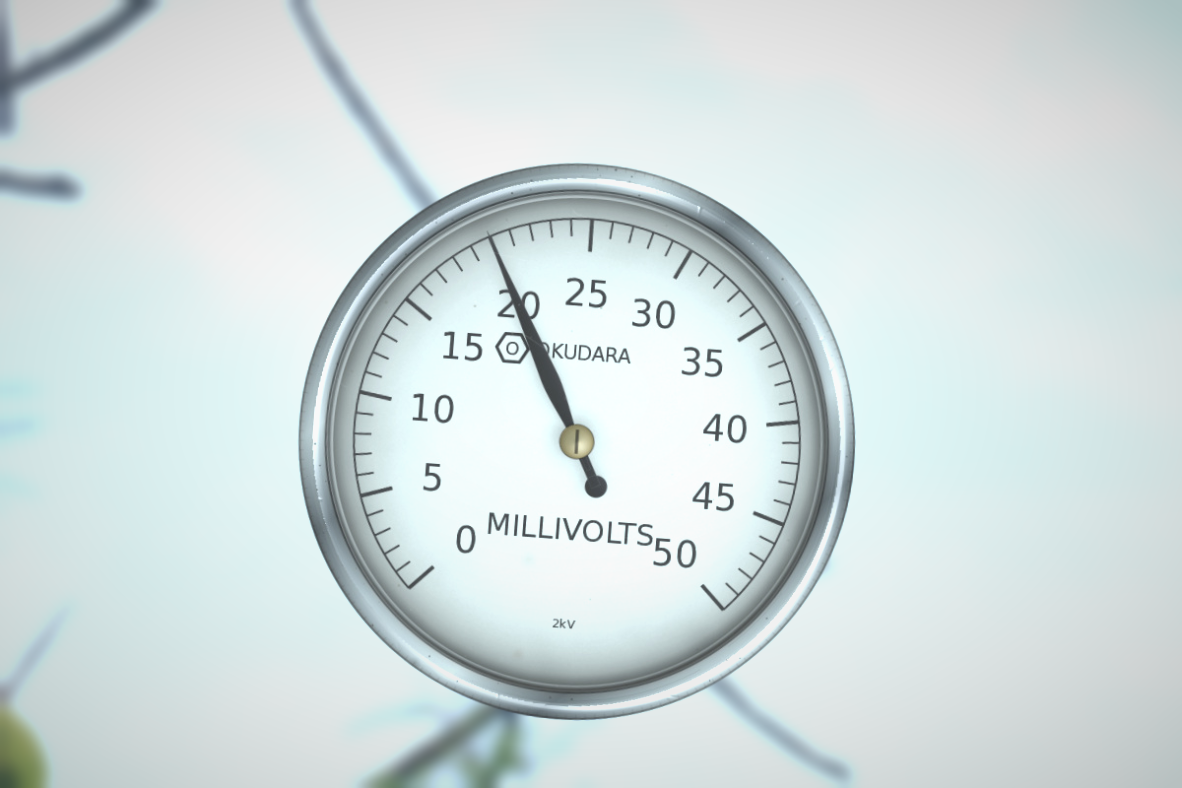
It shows value=20 unit=mV
